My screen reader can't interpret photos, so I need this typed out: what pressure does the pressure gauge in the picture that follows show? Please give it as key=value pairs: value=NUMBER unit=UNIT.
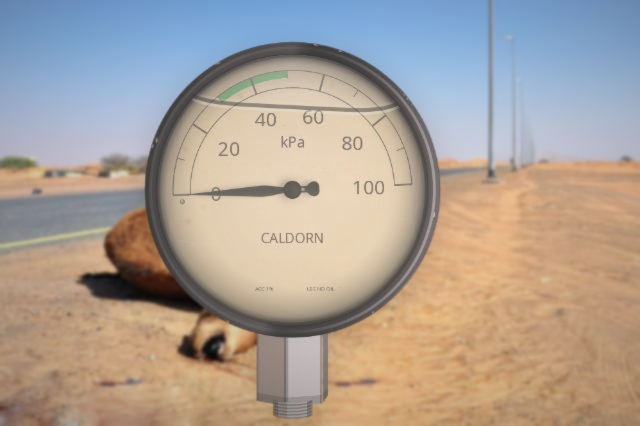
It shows value=0 unit=kPa
